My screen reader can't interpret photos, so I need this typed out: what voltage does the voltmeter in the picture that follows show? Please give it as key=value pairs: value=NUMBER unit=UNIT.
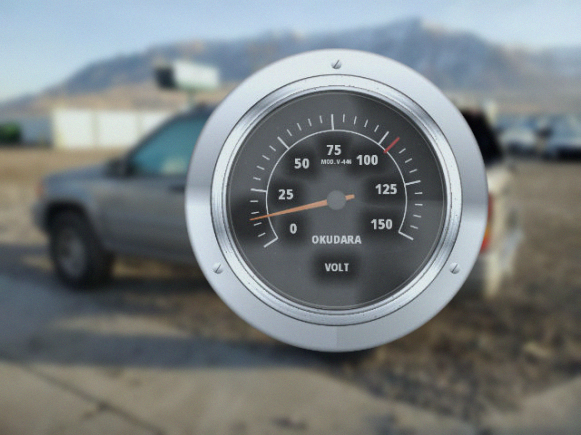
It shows value=12.5 unit=V
